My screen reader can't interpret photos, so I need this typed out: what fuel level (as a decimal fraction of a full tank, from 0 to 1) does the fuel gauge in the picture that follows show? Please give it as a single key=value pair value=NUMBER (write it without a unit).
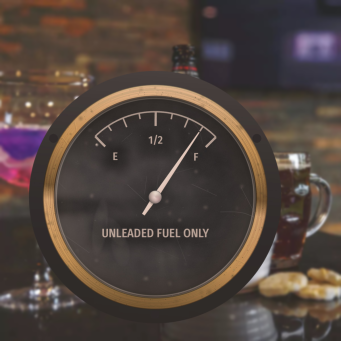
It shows value=0.875
